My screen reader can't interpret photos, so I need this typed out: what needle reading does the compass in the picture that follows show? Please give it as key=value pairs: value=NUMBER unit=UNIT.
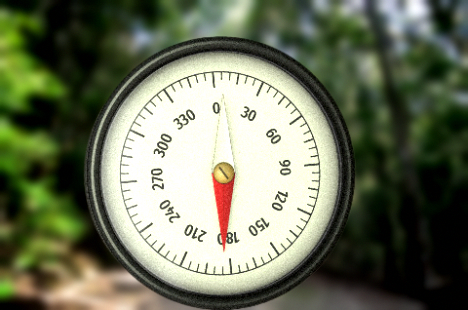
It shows value=185 unit=°
